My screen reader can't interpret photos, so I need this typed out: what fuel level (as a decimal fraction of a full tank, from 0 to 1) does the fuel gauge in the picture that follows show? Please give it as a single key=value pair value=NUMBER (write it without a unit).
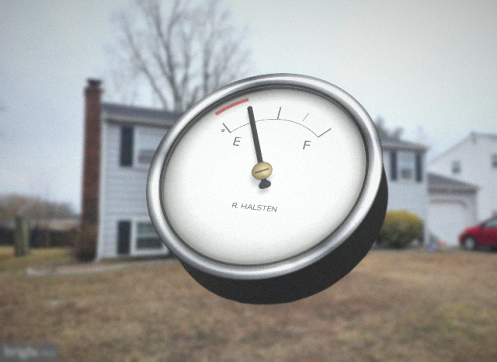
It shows value=0.25
